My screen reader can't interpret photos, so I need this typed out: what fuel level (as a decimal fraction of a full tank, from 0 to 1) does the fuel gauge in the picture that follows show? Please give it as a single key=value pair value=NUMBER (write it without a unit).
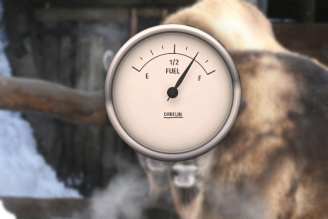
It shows value=0.75
